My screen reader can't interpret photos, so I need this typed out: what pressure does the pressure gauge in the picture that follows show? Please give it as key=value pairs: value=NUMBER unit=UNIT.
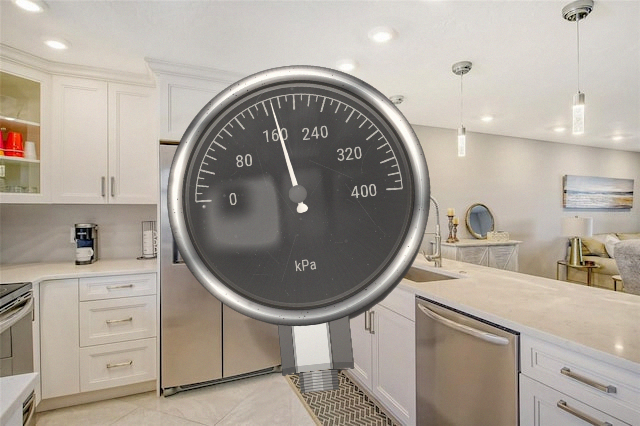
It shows value=170 unit=kPa
